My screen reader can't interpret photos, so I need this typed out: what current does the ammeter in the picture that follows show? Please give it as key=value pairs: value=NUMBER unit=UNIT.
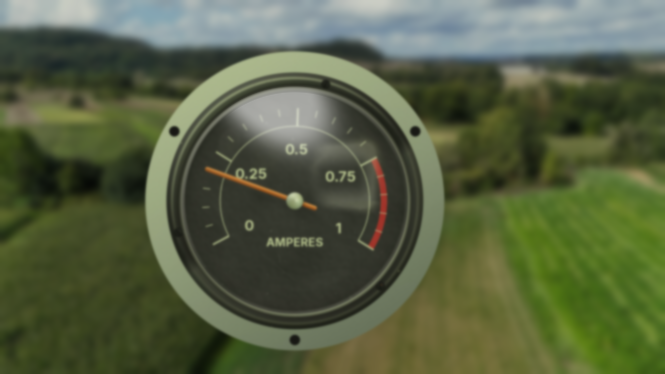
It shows value=0.2 unit=A
